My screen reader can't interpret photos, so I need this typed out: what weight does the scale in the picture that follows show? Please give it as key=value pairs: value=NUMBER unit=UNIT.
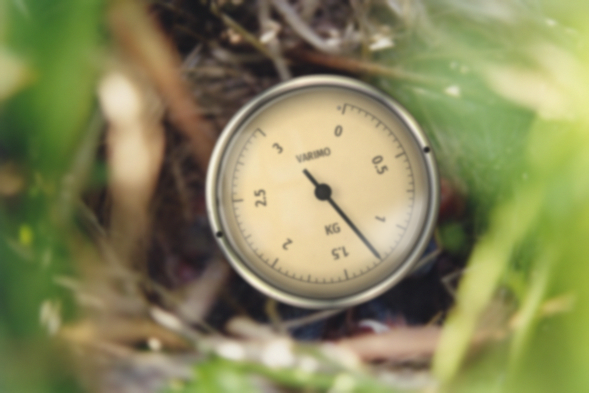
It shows value=1.25 unit=kg
